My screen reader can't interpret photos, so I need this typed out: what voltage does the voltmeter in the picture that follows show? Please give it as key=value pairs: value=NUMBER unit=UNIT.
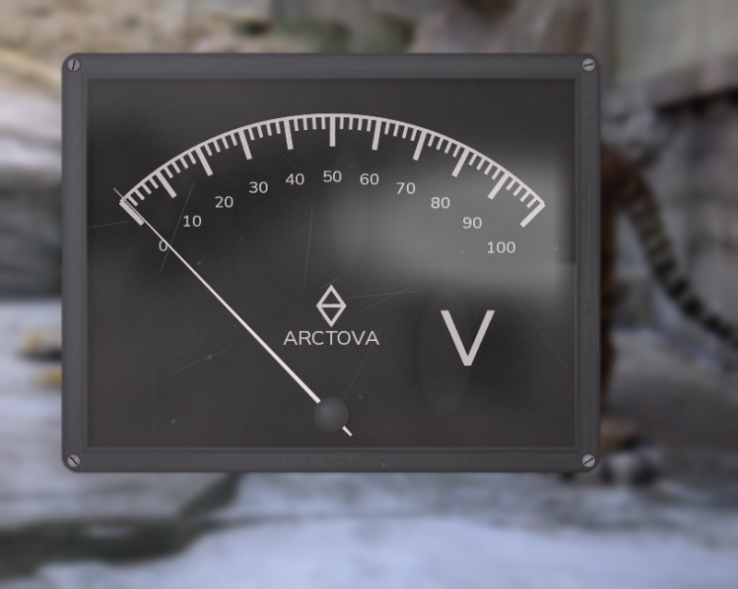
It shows value=1 unit=V
